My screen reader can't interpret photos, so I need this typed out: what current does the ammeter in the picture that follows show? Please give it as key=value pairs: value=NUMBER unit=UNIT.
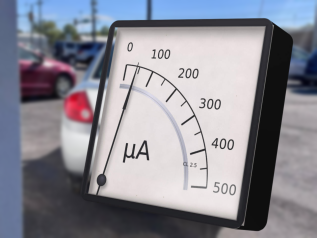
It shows value=50 unit=µA
